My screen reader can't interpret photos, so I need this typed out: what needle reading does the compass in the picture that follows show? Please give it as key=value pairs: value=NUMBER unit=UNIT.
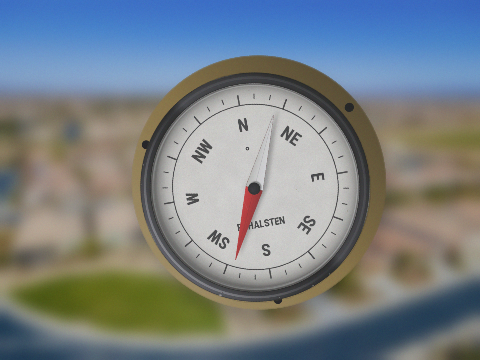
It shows value=205 unit=°
